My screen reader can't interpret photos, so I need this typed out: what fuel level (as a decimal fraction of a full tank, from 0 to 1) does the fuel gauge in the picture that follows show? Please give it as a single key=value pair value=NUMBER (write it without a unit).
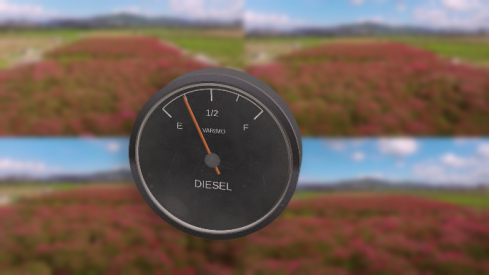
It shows value=0.25
